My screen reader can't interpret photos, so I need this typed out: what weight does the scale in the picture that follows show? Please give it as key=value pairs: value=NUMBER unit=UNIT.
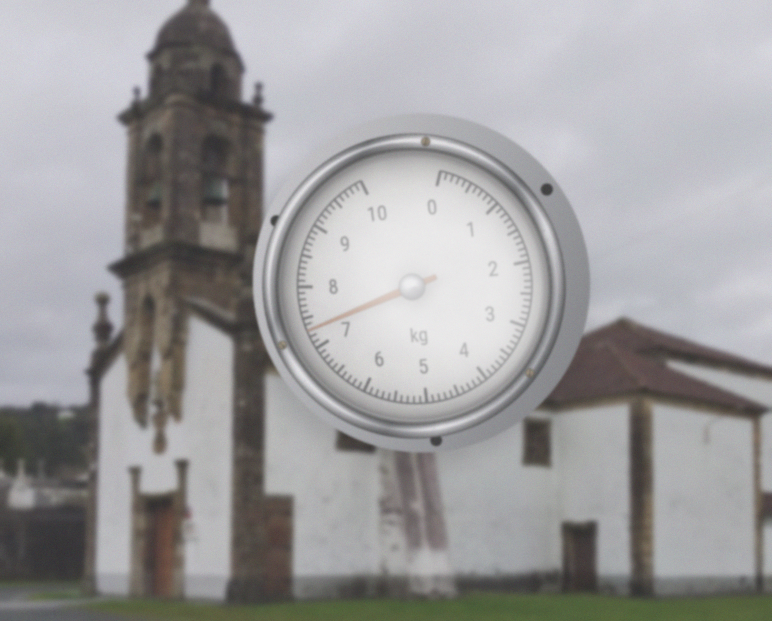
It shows value=7.3 unit=kg
